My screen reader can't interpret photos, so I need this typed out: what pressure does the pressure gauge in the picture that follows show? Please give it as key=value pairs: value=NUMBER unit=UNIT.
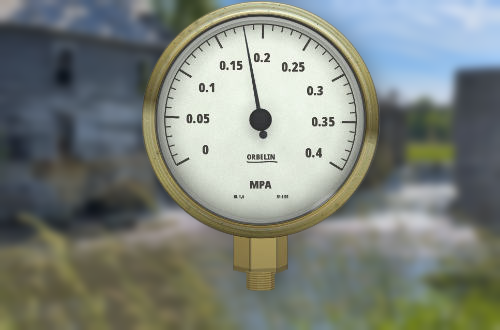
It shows value=0.18 unit=MPa
